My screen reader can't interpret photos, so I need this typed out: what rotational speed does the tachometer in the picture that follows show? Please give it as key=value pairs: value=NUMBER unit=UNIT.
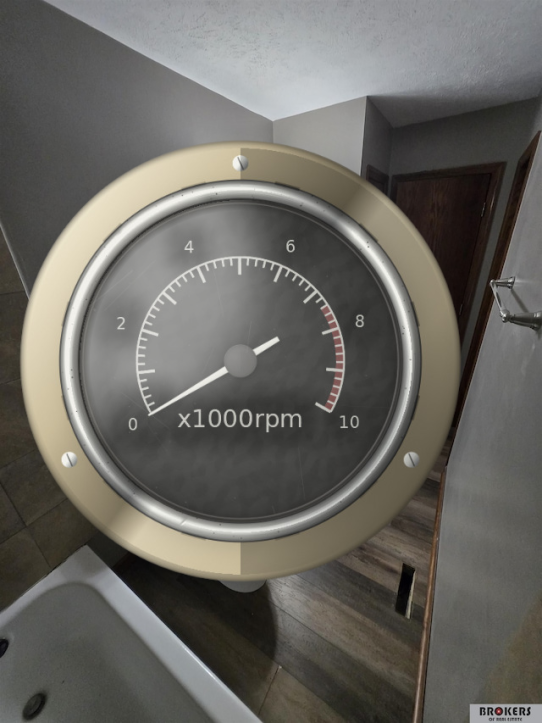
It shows value=0 unit=rpm
